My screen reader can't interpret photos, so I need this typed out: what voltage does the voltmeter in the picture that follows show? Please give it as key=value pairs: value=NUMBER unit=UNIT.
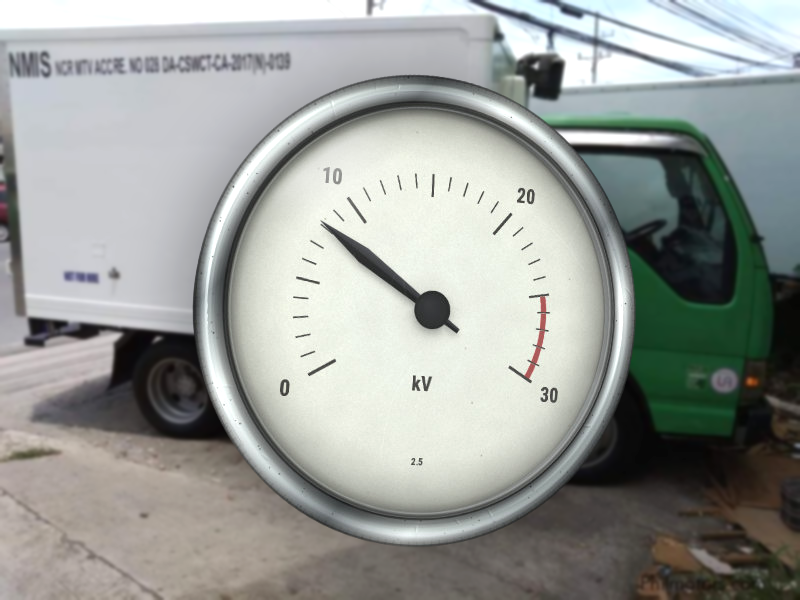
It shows value=8 unit=kV
